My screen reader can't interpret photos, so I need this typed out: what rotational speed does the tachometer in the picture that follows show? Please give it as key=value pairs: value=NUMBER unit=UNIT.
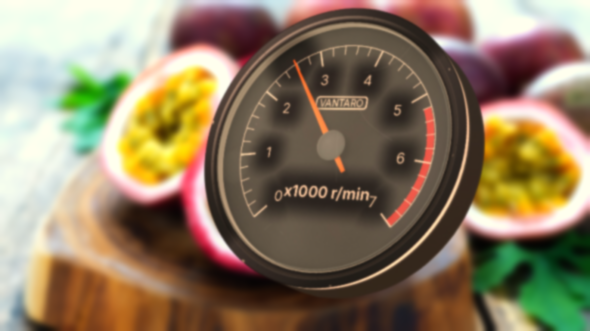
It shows value=2600 unit=rpm
